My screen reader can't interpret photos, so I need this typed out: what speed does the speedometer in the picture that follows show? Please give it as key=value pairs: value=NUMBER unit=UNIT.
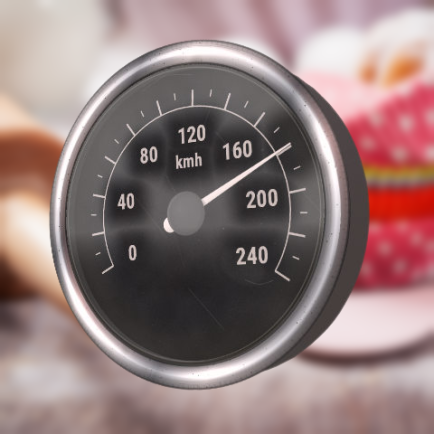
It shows value=180 unit=km/h
